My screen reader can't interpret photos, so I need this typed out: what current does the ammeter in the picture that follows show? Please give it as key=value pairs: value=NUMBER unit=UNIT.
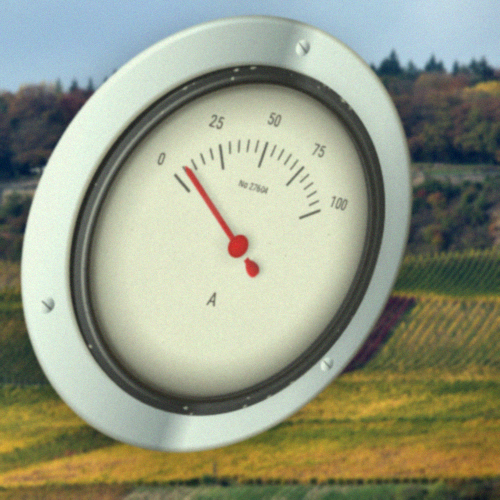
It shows value=5 unit=A
